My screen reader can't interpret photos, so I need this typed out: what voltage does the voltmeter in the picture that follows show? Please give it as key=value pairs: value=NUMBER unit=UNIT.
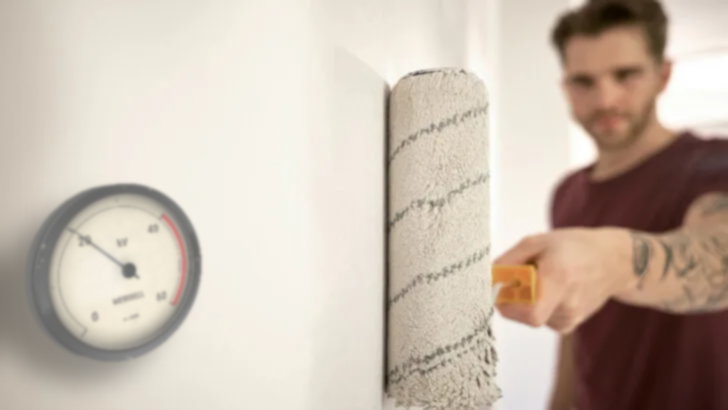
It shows value=20 unit=kV
